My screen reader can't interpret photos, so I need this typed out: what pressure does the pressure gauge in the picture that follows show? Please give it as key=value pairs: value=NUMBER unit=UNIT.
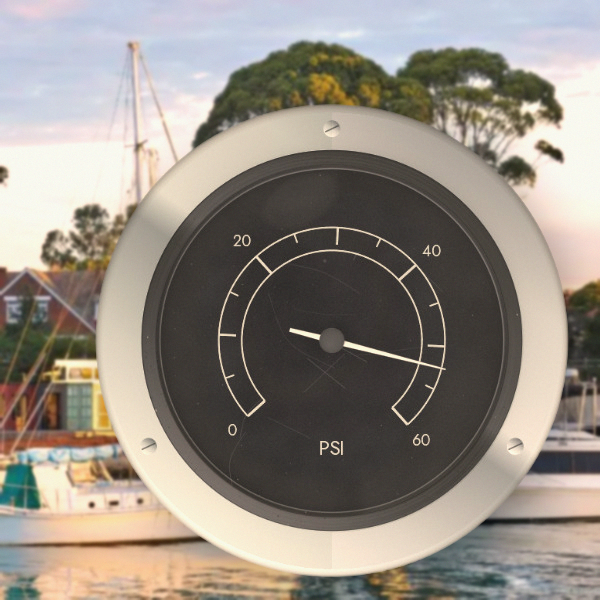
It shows value=52.5 unit=psi
